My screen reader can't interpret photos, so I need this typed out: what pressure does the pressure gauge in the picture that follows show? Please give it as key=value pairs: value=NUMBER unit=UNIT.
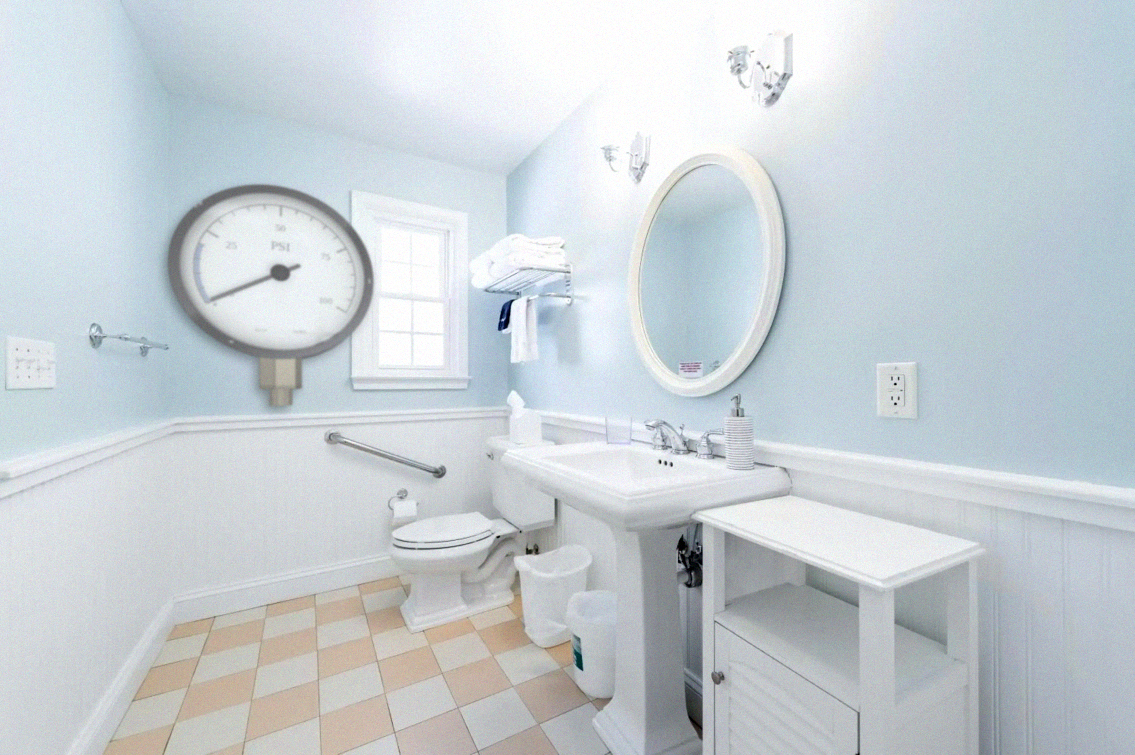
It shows value=0 unit=psi
